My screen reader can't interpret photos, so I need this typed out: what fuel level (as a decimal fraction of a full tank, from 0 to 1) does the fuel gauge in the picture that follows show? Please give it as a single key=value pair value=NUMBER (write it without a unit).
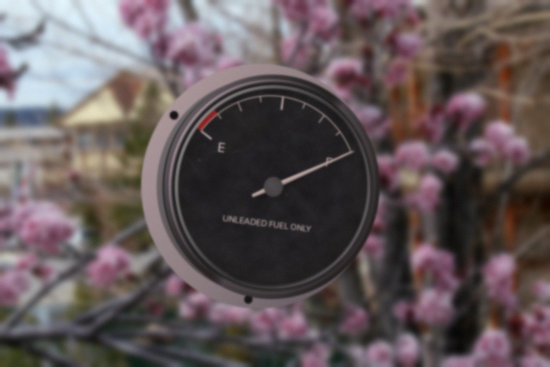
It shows value=1
